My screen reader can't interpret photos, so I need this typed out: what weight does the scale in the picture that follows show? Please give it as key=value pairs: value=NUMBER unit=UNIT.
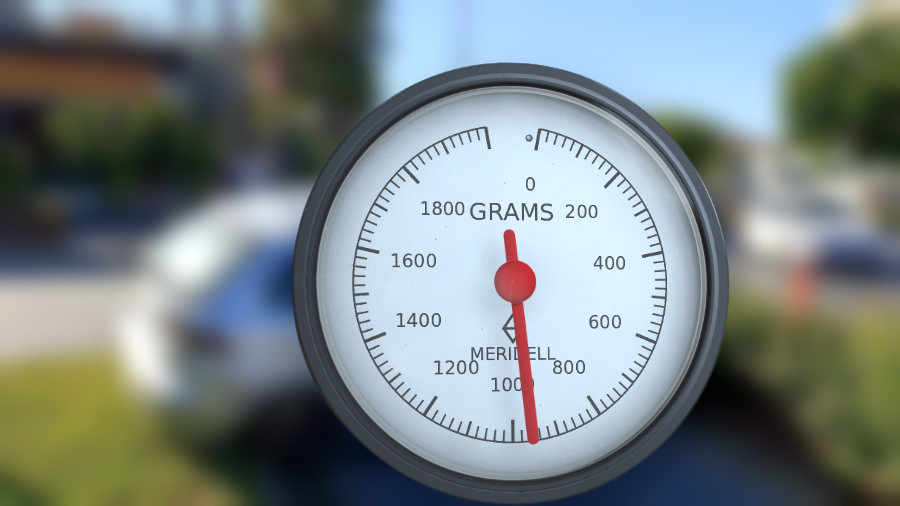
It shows value=960 unit=g
